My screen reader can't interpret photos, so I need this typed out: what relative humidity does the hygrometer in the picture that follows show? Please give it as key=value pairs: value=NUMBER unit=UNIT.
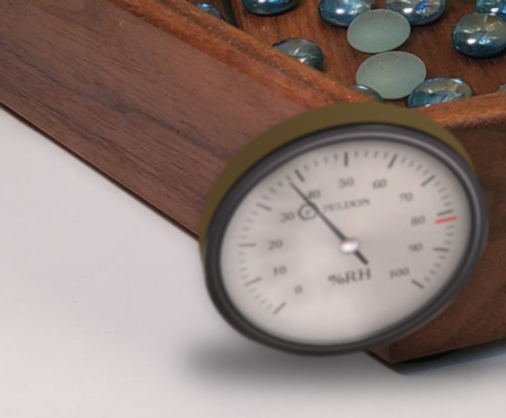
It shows value=38 unit=%
